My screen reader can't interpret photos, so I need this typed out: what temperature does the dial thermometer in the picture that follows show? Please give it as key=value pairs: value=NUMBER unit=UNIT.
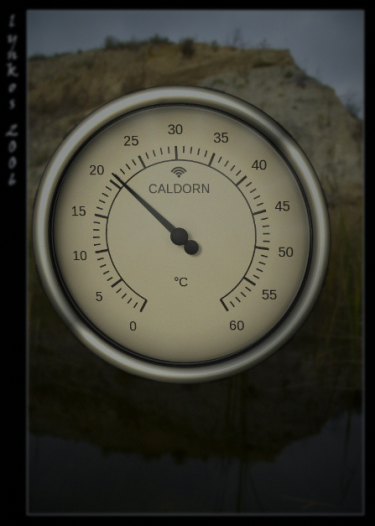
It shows value=21 unit=°C
